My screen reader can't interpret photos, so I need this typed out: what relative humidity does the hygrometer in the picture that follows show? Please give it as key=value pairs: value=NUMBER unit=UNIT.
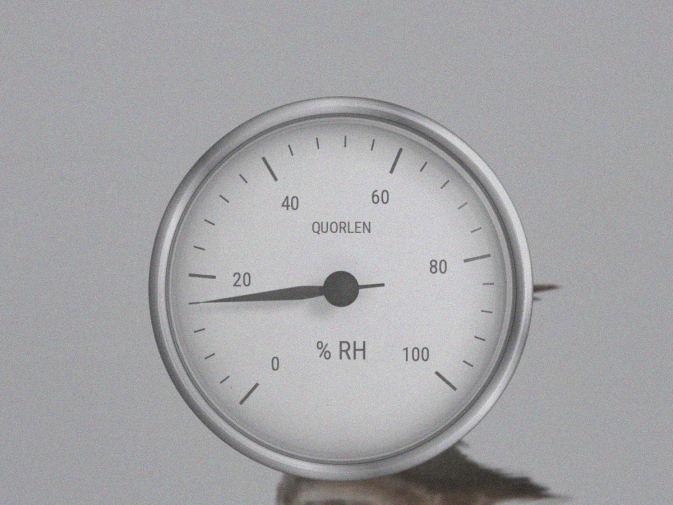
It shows value=16 unit=%
